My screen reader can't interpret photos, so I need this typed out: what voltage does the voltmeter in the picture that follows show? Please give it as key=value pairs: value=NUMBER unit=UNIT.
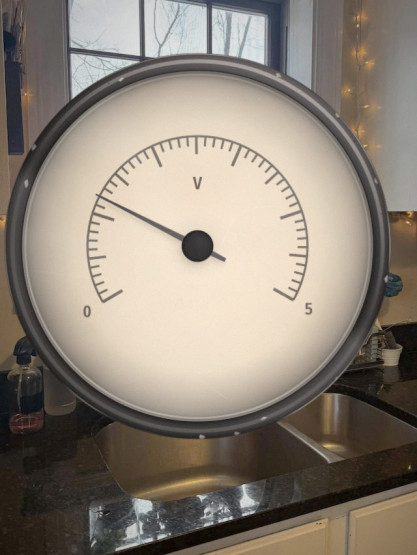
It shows value=1.2 unit=V
